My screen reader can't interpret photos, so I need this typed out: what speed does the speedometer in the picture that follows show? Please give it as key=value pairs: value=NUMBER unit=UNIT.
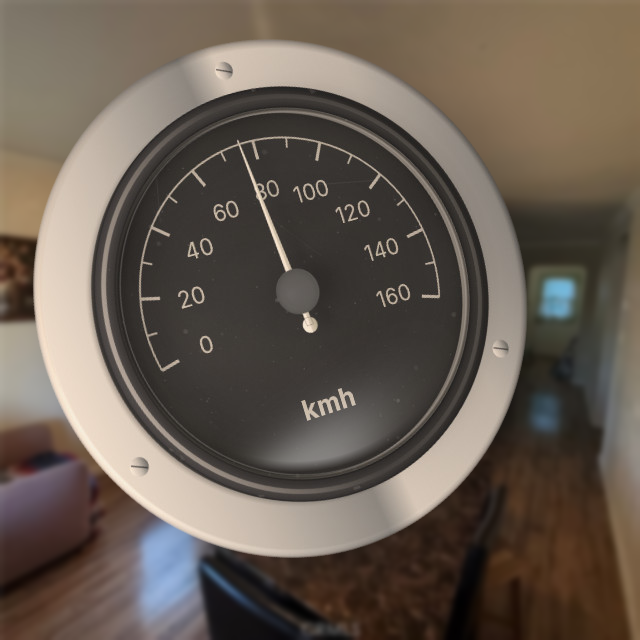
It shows value=75 unit=km/h
